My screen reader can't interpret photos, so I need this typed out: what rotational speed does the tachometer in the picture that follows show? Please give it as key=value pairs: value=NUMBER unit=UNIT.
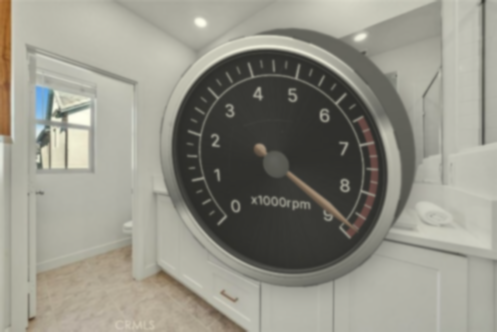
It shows value=8750 unit=rpm
